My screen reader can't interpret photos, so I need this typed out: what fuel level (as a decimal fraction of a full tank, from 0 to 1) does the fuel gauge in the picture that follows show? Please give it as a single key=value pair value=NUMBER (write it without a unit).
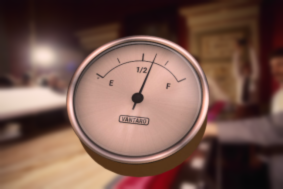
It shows value=0.625
